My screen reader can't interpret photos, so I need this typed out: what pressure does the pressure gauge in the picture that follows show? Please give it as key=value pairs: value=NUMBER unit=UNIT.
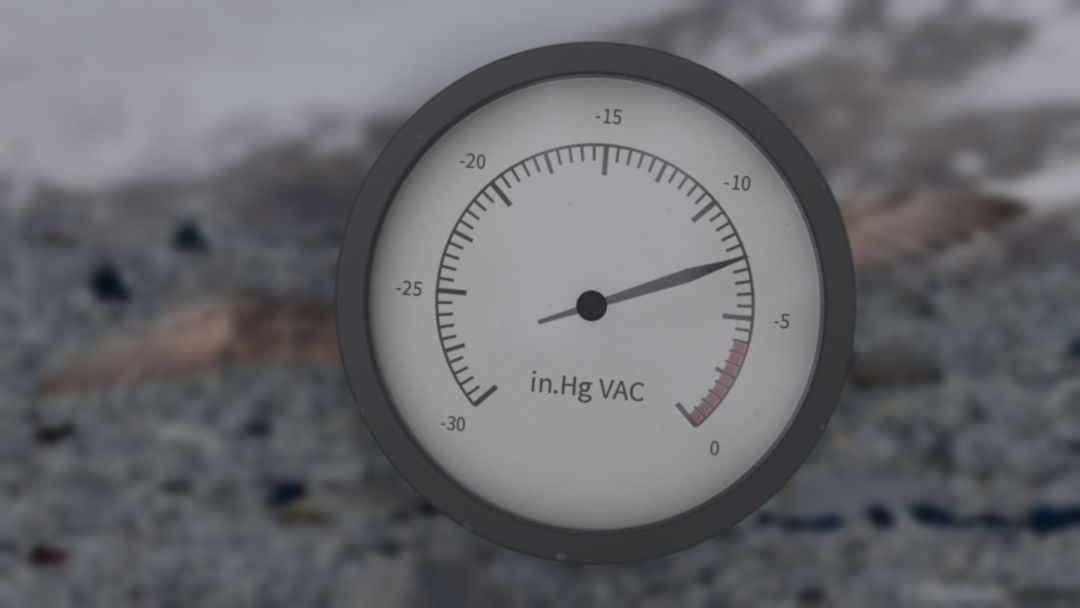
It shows value=-7.5 unit=inHg
